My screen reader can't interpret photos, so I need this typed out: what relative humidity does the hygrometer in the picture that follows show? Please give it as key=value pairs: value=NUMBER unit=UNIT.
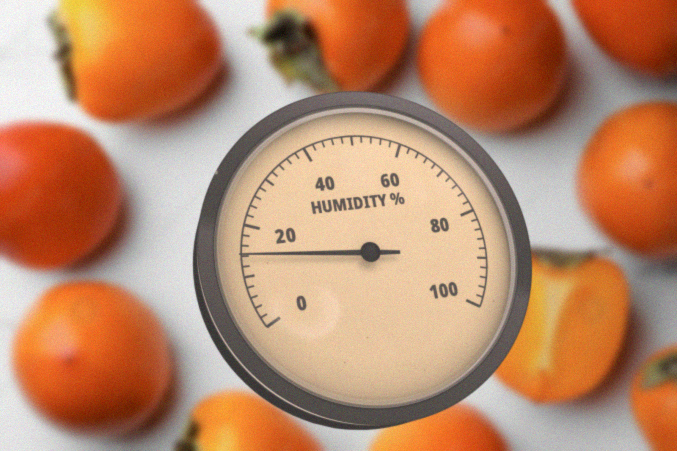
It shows value=14 unit=%
